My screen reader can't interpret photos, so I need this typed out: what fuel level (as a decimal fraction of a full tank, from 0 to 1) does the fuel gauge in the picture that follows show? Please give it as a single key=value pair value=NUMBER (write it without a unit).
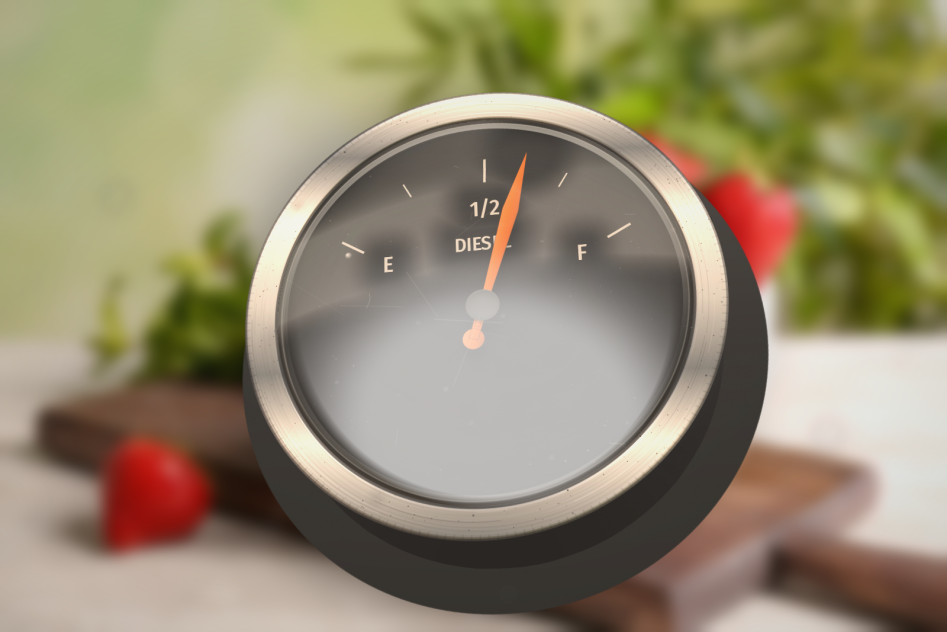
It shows value=0.625
